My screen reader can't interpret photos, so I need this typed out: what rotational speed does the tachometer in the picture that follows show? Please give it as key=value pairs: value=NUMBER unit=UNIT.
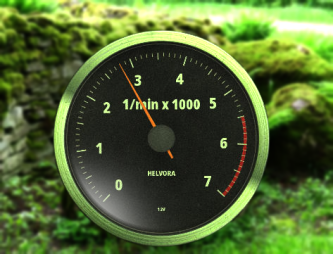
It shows value=2800 unit=rpm
